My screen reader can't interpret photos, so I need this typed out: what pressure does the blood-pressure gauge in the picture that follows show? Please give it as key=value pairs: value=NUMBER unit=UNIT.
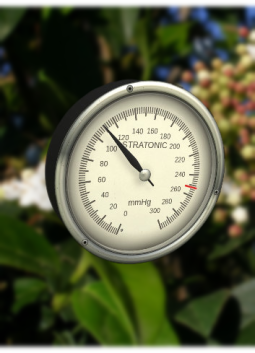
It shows value=110 unit=mmHg
